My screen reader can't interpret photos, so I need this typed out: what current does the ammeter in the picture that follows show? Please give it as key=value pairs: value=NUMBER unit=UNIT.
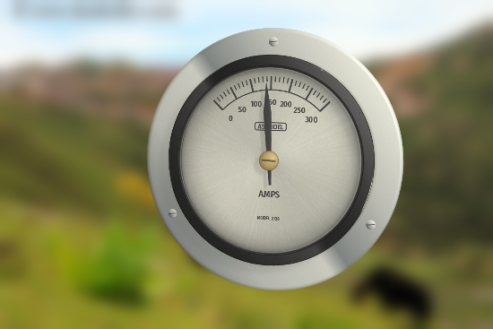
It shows value=140 unit=A
